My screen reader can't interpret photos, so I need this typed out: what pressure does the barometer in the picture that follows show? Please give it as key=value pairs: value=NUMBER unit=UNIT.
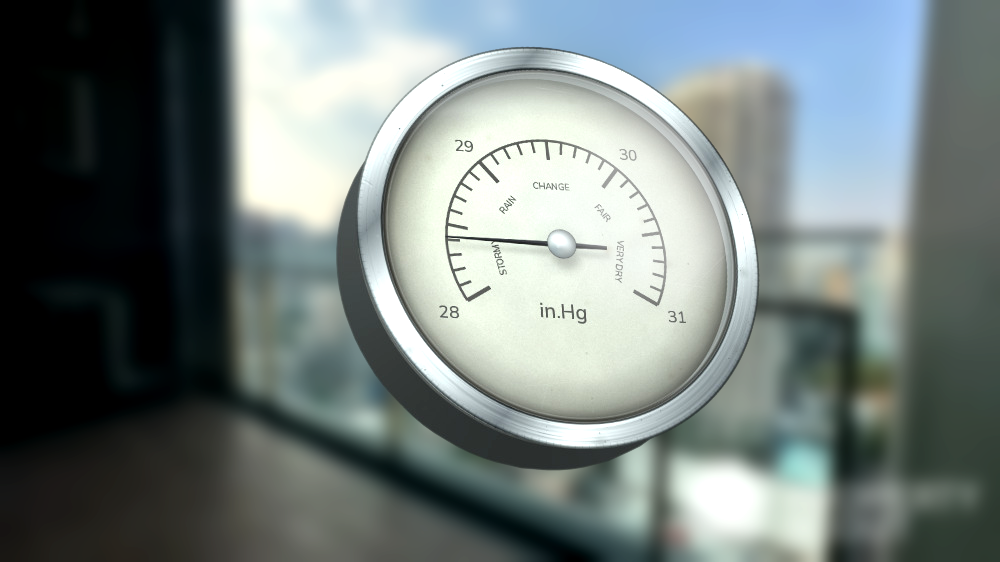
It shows value=28.4 unit=inHg
